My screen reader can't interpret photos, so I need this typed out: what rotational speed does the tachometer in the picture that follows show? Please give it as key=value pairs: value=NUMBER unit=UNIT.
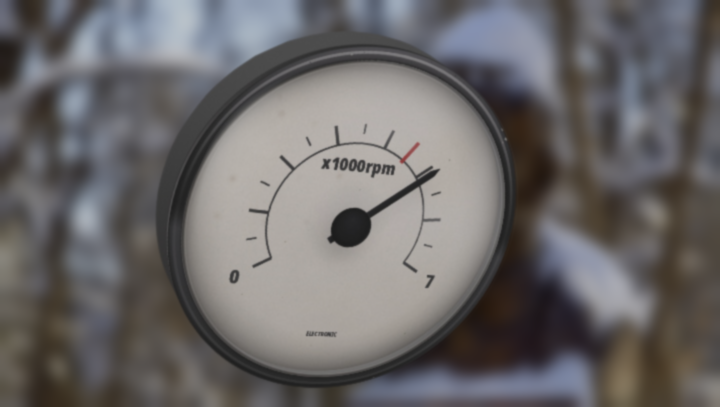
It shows value=5000 unit=rpm
